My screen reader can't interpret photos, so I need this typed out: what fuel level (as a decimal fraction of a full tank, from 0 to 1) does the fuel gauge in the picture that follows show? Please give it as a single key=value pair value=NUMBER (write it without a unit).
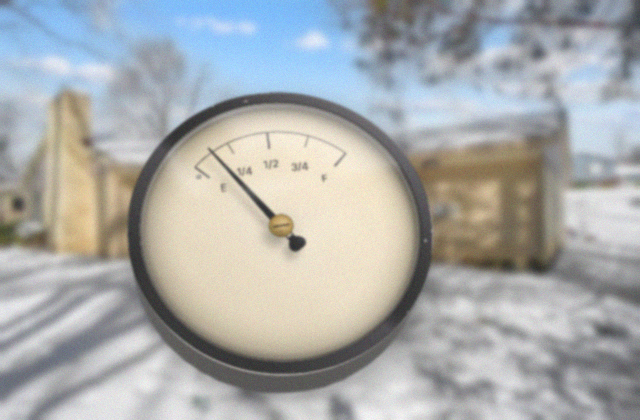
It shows value=0.125
